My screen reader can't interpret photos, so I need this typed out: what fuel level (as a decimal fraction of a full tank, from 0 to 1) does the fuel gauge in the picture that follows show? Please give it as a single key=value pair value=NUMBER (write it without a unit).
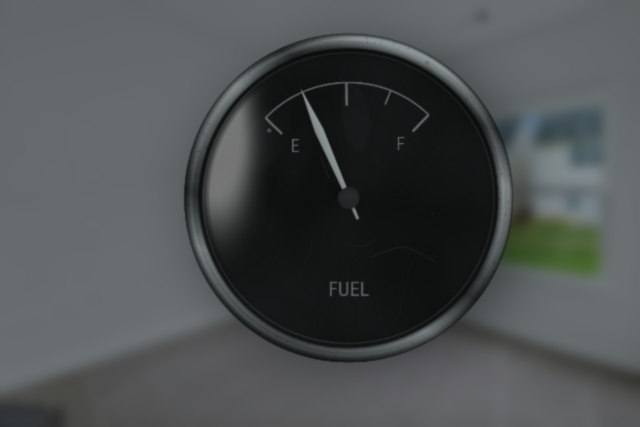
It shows value=0.25
